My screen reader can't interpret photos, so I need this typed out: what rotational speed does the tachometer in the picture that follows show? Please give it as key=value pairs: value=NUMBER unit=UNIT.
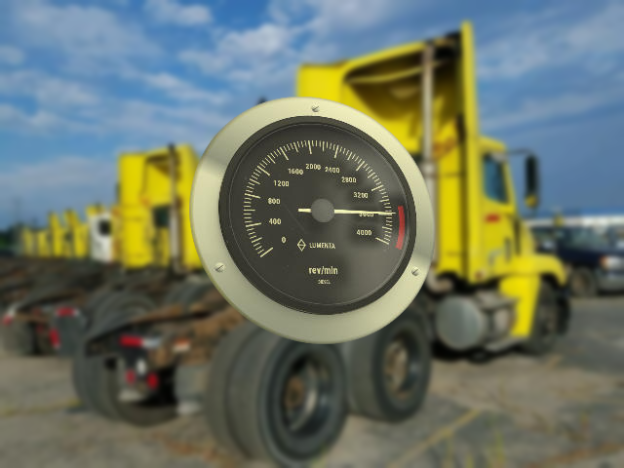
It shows value=3600 unit=rpm
